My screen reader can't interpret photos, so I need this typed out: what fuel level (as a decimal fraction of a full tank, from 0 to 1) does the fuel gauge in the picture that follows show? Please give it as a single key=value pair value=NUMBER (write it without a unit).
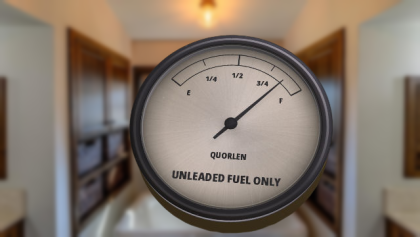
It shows value=0.875
